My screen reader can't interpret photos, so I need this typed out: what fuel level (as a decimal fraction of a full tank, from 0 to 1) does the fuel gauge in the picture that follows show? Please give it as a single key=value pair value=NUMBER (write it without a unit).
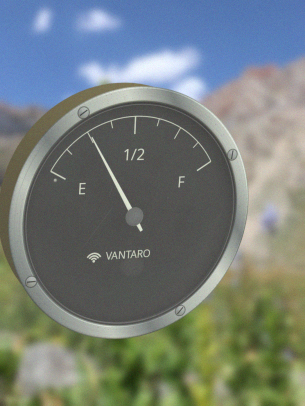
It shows value=0.25
